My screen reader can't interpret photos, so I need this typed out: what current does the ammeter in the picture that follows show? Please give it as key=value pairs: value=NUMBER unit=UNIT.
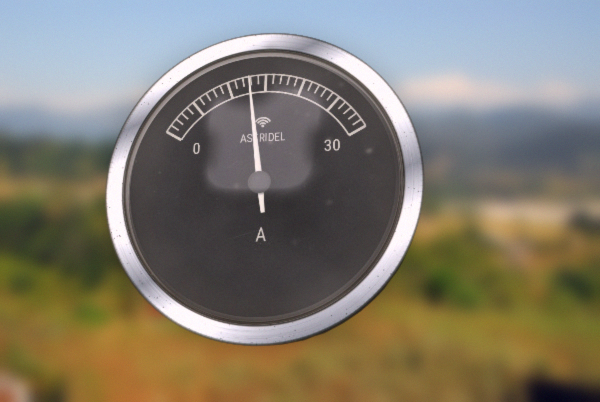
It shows value=13 unit=A
